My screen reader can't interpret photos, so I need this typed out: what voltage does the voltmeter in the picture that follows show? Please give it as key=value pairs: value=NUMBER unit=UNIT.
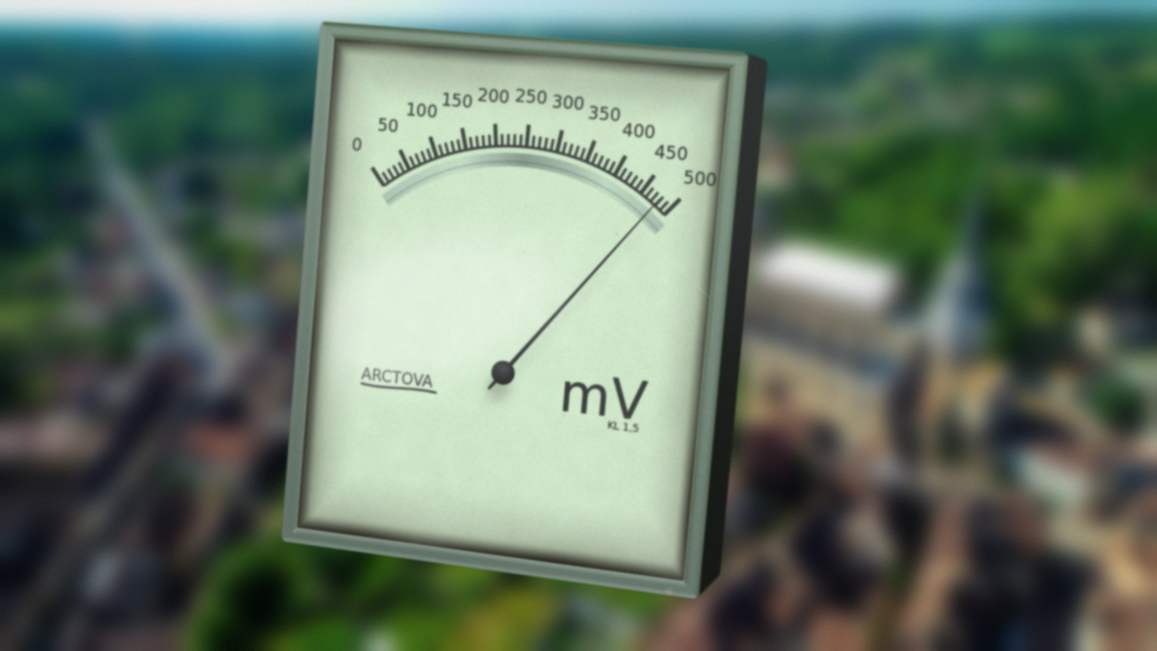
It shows value=480 unit=mV
